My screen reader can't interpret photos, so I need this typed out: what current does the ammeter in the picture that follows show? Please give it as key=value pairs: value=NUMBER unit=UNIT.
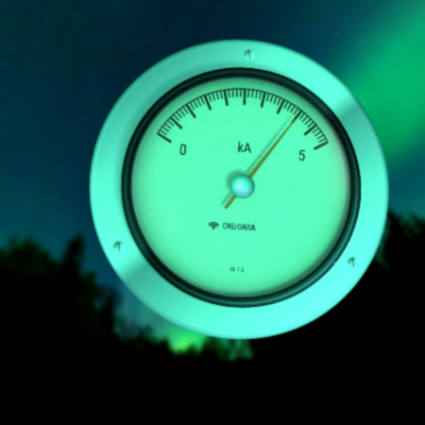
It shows value=4 unit=kA
